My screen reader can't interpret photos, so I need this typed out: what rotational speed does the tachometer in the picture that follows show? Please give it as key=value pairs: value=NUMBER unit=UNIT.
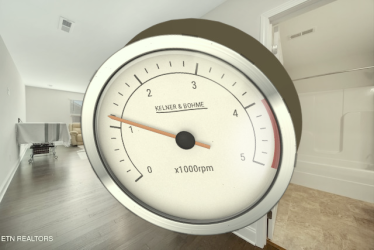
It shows value=1200 unit=rpm
